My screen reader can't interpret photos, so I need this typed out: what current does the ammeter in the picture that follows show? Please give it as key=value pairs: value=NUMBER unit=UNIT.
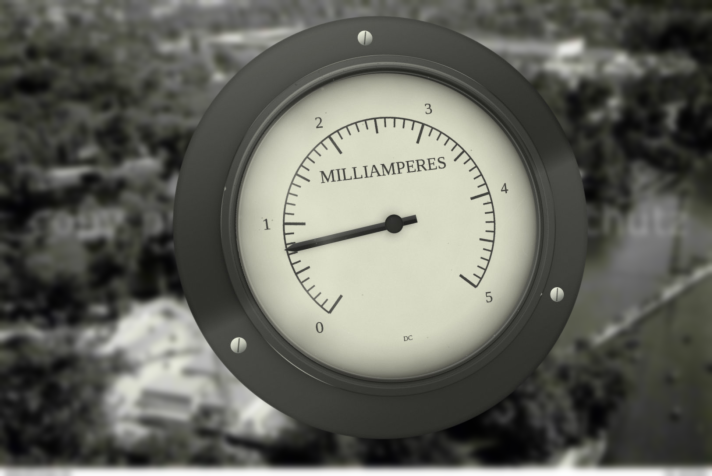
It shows value=0.75 unit=mA
